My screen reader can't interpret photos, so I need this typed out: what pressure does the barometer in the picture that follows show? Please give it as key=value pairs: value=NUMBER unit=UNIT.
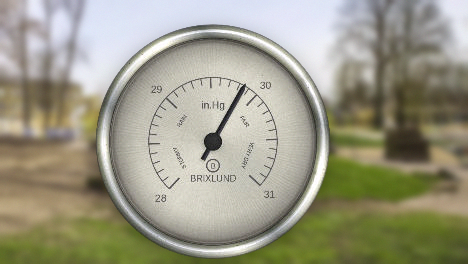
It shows value=29.85 unit=inHg
